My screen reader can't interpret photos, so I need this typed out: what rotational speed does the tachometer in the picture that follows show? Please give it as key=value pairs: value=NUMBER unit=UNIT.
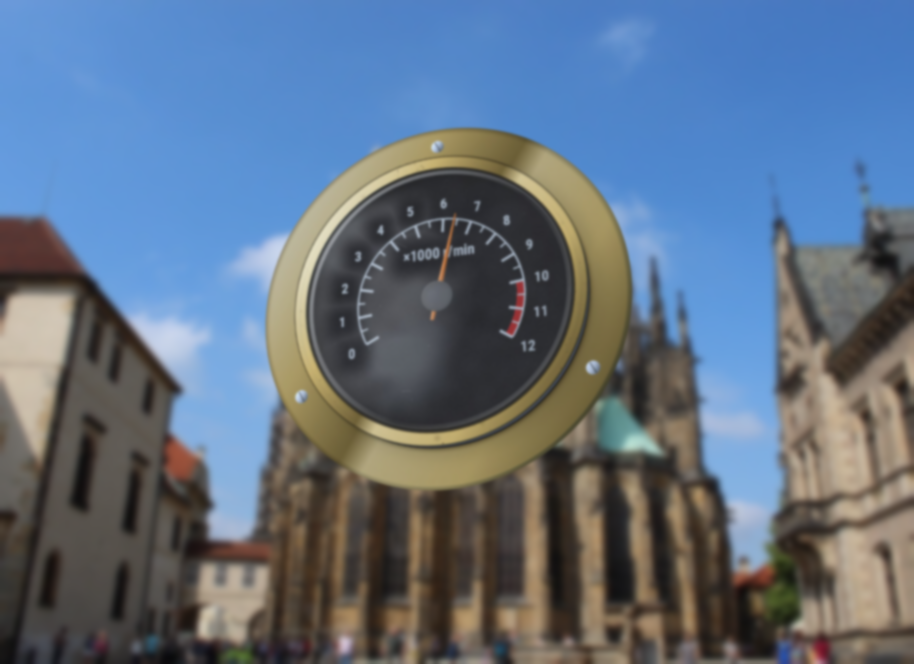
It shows value=6500 unit=rpm
